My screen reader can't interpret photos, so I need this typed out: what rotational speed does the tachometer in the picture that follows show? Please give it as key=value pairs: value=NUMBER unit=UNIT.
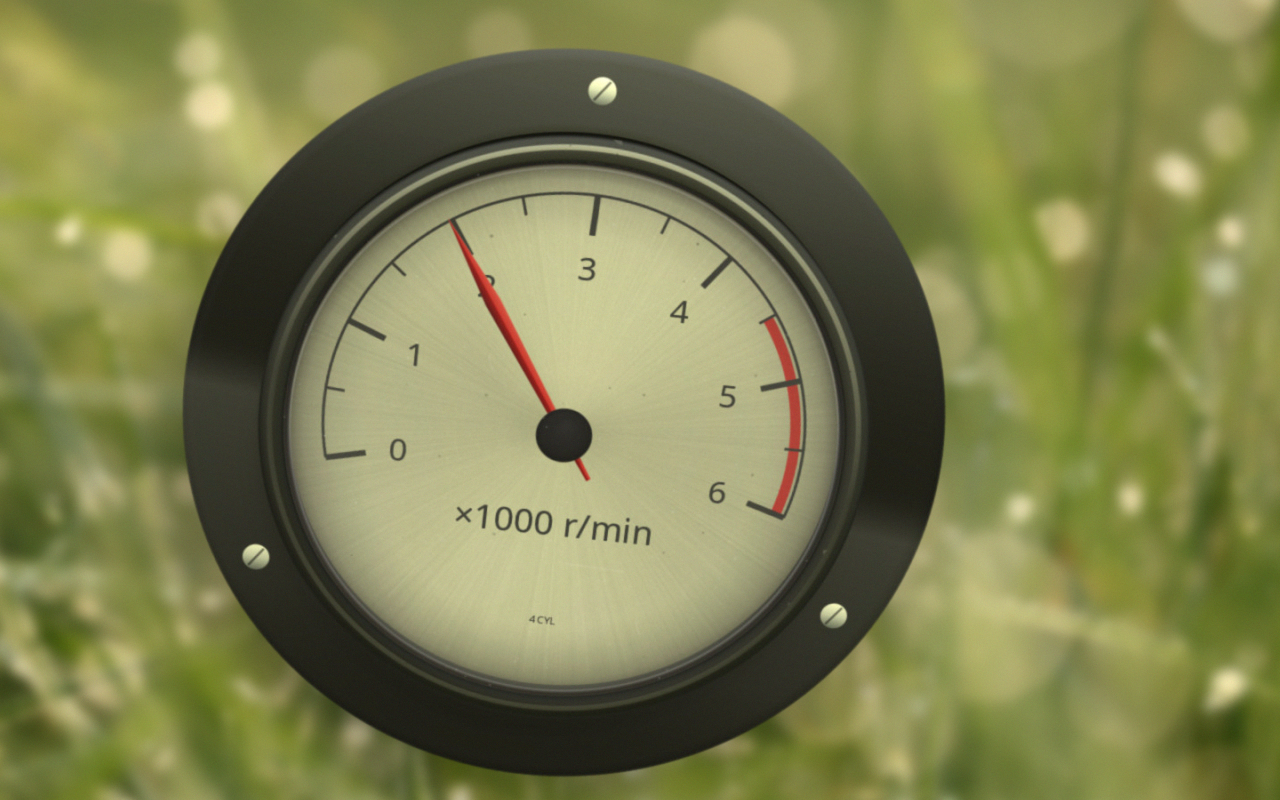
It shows value=2000 unit=rpm
